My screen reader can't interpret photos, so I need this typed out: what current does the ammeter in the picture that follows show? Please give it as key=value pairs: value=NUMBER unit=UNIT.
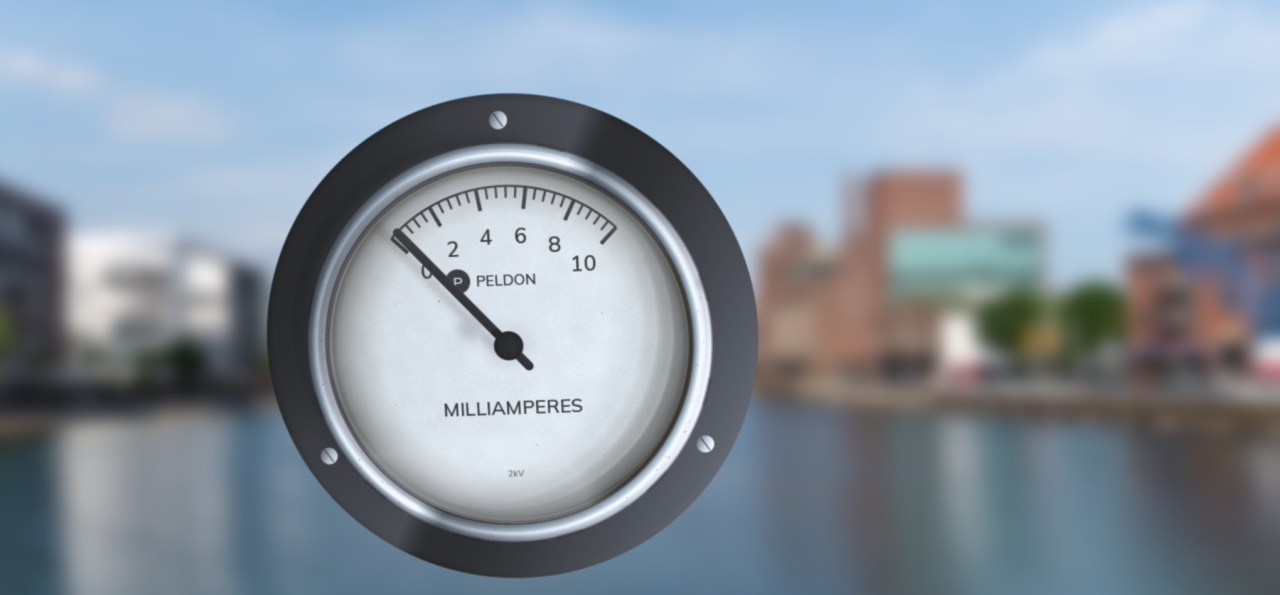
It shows value=0.4 unit=mA
